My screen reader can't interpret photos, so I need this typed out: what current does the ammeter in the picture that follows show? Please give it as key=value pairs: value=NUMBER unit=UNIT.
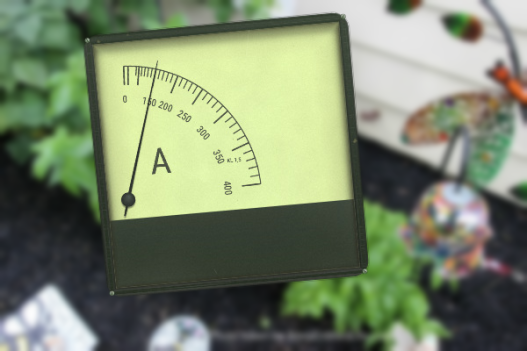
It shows value=150 unit=A
